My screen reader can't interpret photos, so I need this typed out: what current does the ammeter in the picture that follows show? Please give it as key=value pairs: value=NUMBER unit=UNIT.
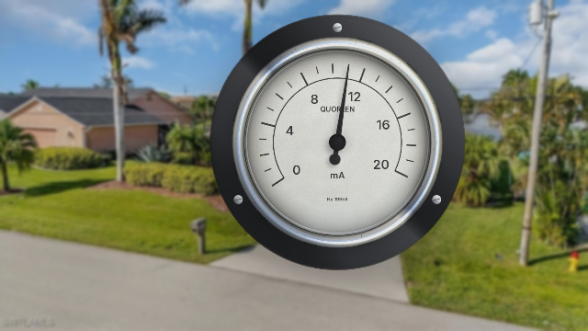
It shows value=11 unit=mA
